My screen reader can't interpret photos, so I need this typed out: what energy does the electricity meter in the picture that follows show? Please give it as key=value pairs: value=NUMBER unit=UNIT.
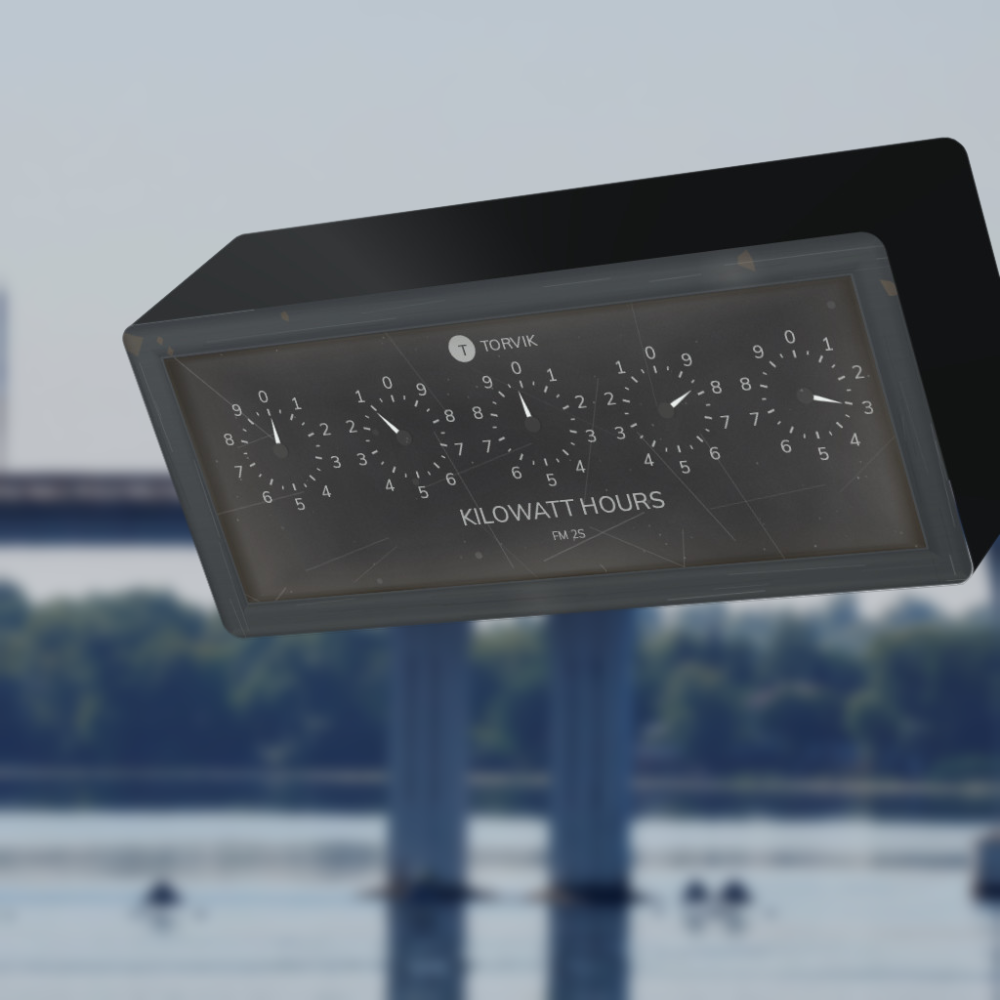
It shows value=983 unit=kWh
